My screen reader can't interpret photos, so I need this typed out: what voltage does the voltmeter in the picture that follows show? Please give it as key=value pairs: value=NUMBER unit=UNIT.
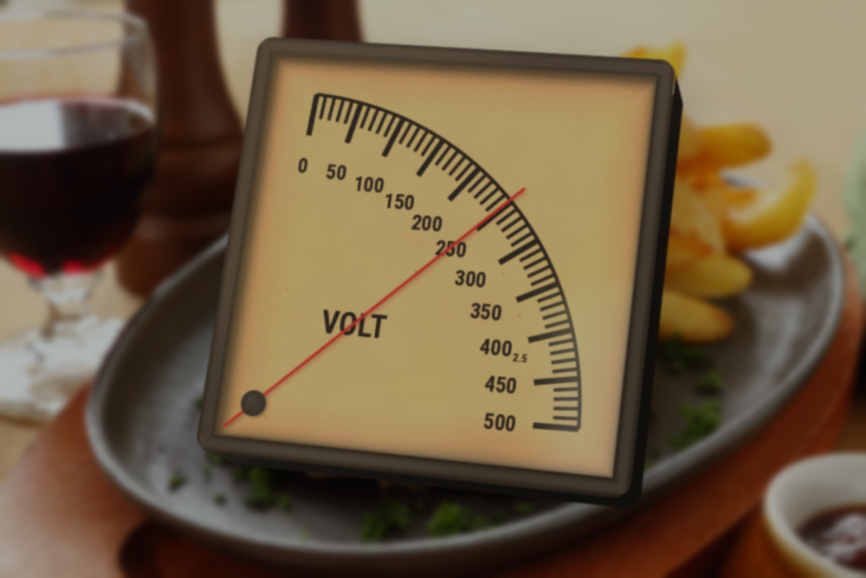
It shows value=250 unit=V
